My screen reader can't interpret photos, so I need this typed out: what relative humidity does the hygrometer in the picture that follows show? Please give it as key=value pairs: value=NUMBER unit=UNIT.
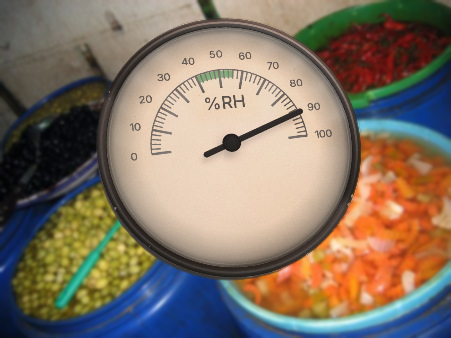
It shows value=90 unit=%
